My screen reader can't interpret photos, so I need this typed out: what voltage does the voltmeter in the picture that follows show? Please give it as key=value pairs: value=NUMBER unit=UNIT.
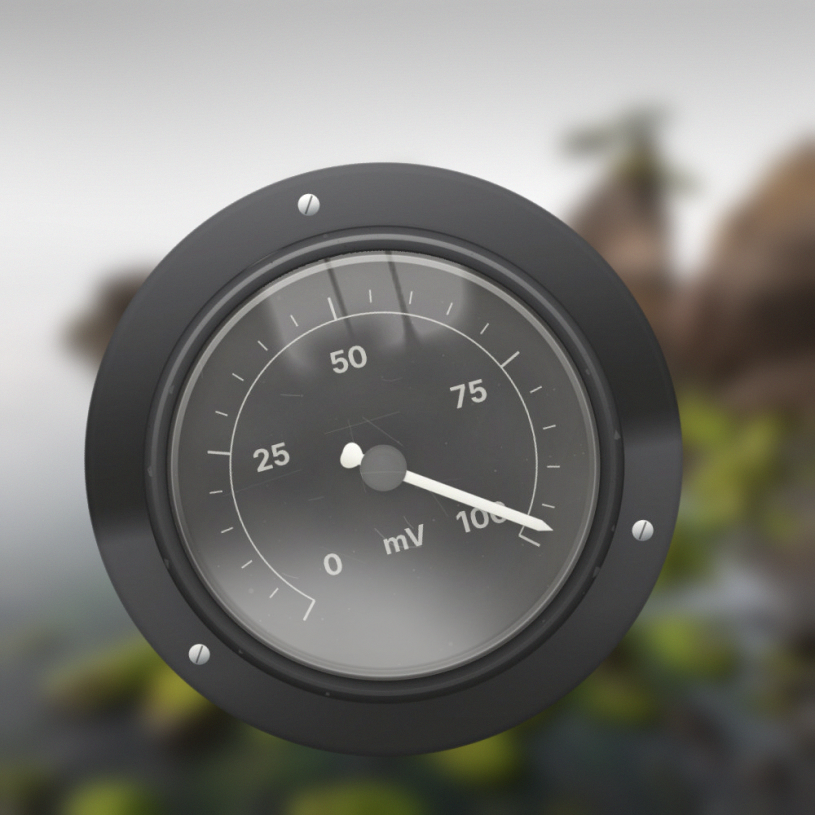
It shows value=97.5 unit=mV
